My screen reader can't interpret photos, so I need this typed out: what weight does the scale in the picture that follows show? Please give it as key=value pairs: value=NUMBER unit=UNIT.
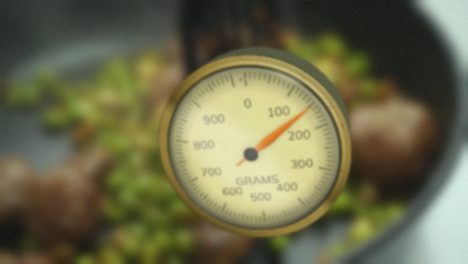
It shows value=150 unit=g
